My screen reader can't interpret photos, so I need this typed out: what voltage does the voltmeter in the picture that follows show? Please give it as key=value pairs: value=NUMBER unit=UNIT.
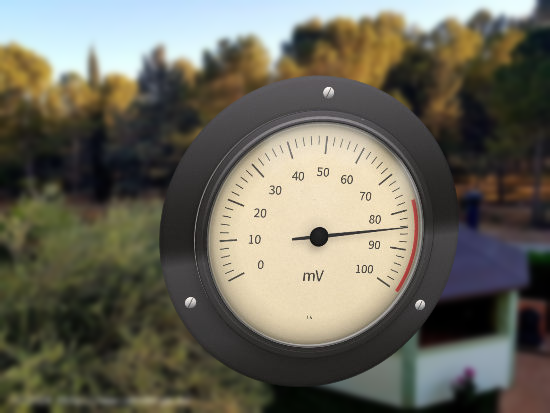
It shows value=84 unit=mV
